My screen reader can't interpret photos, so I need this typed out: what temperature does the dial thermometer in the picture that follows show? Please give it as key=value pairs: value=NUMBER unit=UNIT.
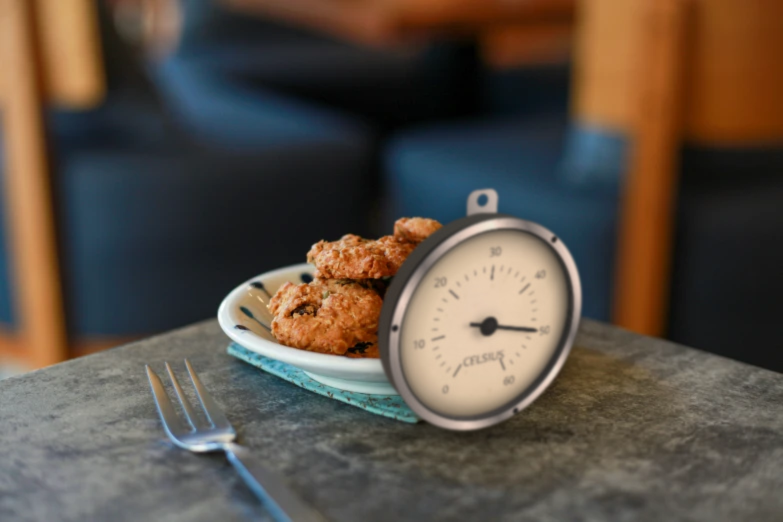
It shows value=50 unit=°C
